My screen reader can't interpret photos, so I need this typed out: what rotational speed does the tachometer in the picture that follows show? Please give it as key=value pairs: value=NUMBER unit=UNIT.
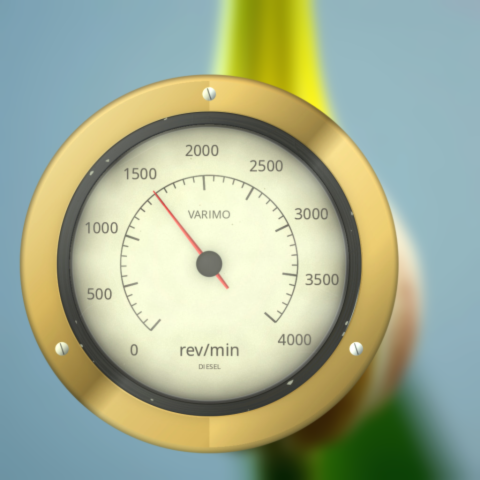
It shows value=1500 unit=rpm
